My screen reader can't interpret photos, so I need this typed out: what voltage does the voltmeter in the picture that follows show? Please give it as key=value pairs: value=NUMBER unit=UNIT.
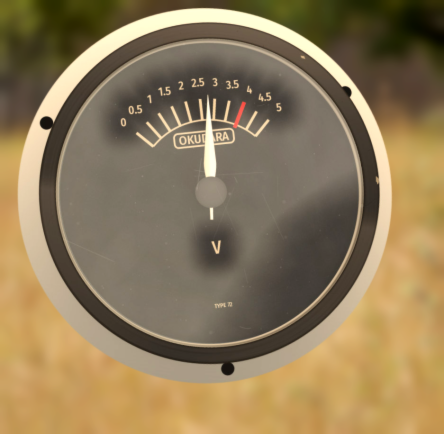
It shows value=2.75 unit=V
